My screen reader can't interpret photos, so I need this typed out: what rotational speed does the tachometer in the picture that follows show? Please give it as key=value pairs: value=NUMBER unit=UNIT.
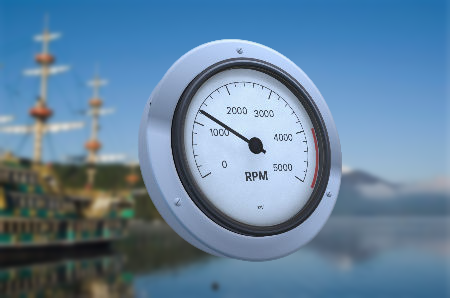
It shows value=1200 unit=rpm
